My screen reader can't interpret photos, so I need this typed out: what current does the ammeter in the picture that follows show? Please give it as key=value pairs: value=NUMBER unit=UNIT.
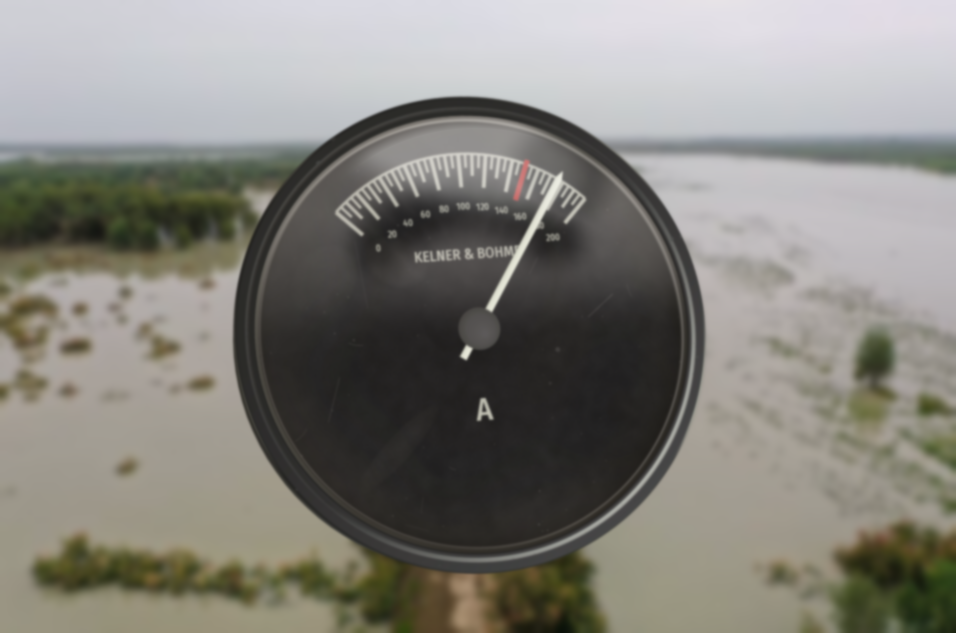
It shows value=175 unit=A
